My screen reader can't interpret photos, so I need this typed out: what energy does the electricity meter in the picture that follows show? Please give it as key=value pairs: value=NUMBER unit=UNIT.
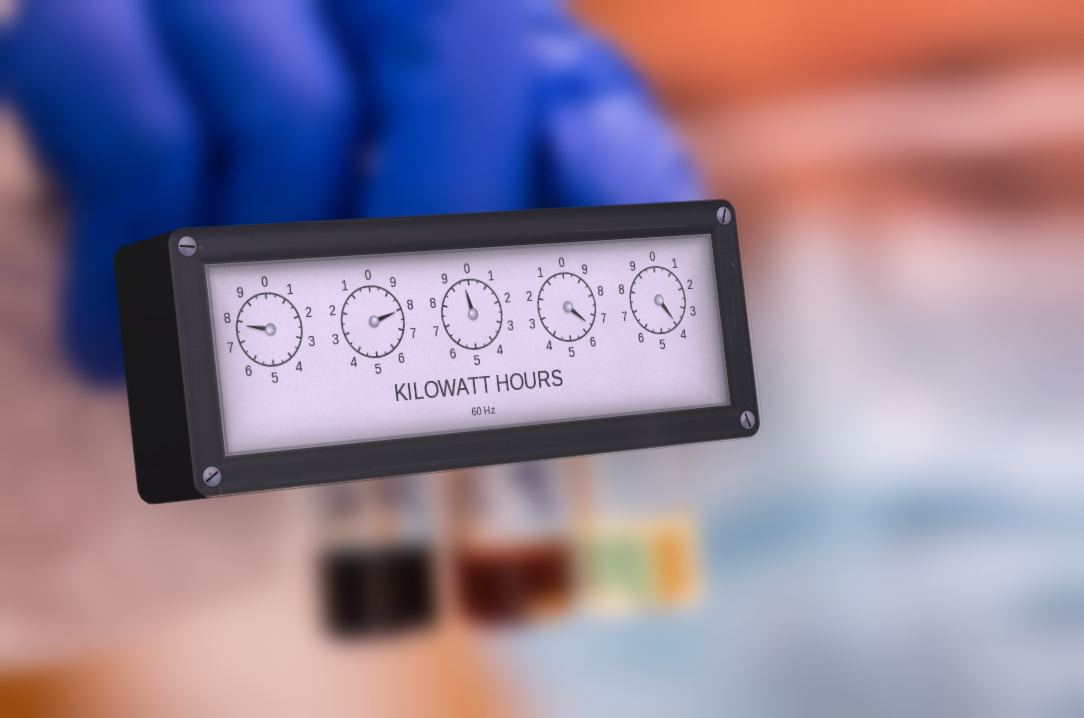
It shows value=77964 unit=kWh
